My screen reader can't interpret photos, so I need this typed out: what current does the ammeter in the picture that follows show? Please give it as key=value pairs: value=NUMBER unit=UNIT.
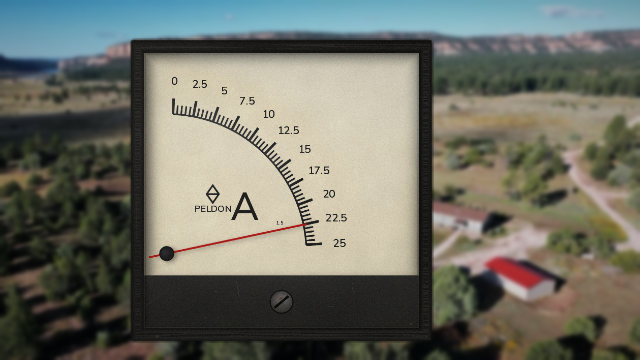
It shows value=22.5 unit=A
